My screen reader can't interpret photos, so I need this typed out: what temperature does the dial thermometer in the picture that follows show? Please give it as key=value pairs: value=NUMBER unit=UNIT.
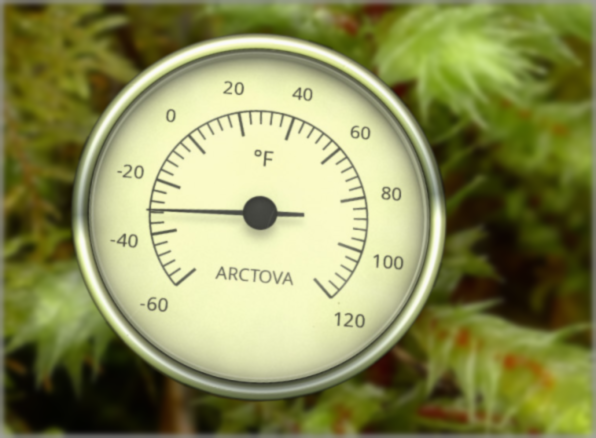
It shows value=-32 unit=°F
